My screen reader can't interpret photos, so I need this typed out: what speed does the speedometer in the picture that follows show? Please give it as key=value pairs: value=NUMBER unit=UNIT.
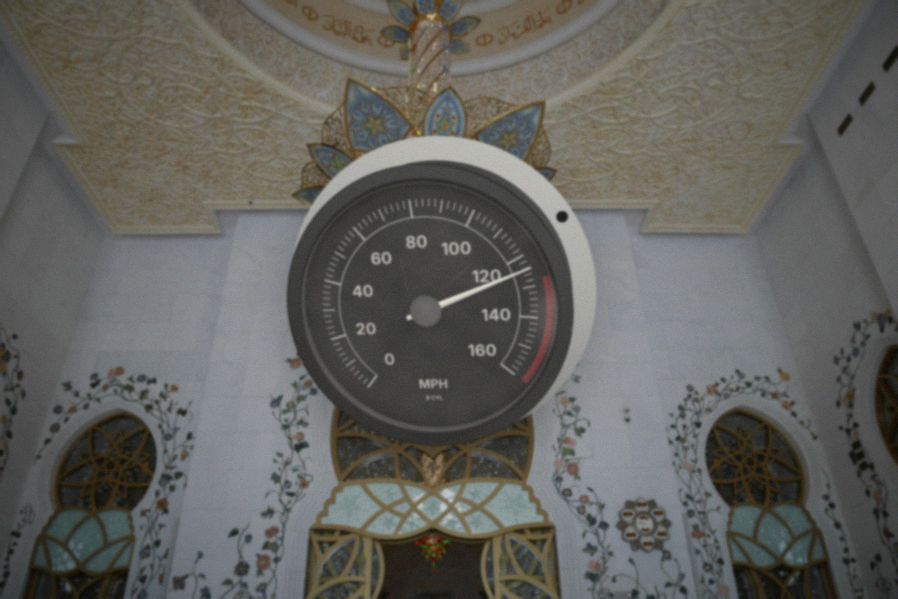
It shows value=124 unit=mph
